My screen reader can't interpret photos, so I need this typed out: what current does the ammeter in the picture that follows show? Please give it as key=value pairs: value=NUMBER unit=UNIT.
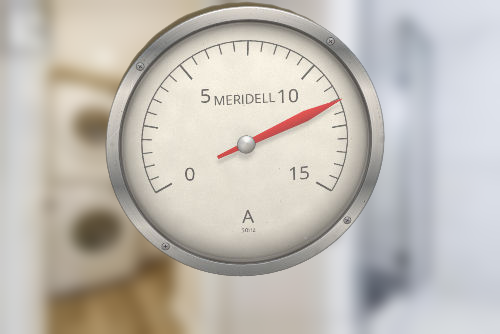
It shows value=11.5 unit=A
